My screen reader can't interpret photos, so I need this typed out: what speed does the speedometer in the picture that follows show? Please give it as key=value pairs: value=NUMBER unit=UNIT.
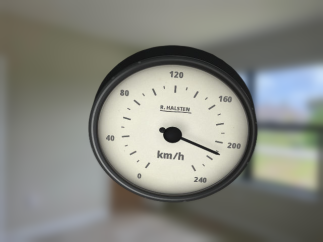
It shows value=210 unit=km/h
